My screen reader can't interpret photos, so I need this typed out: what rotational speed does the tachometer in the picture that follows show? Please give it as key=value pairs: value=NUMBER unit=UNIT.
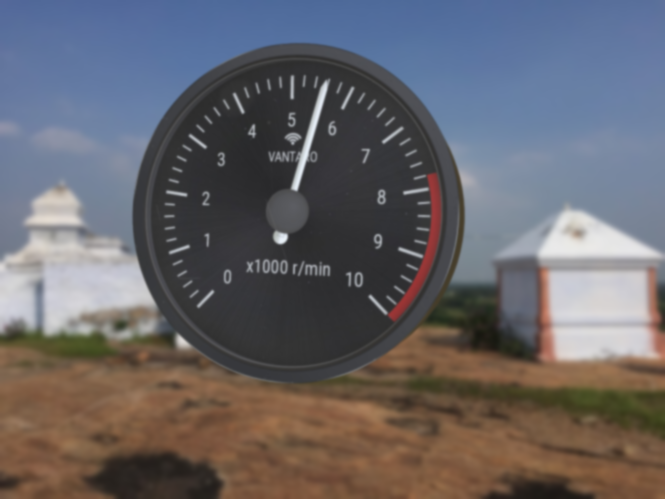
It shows value=5600 unit=rpm
